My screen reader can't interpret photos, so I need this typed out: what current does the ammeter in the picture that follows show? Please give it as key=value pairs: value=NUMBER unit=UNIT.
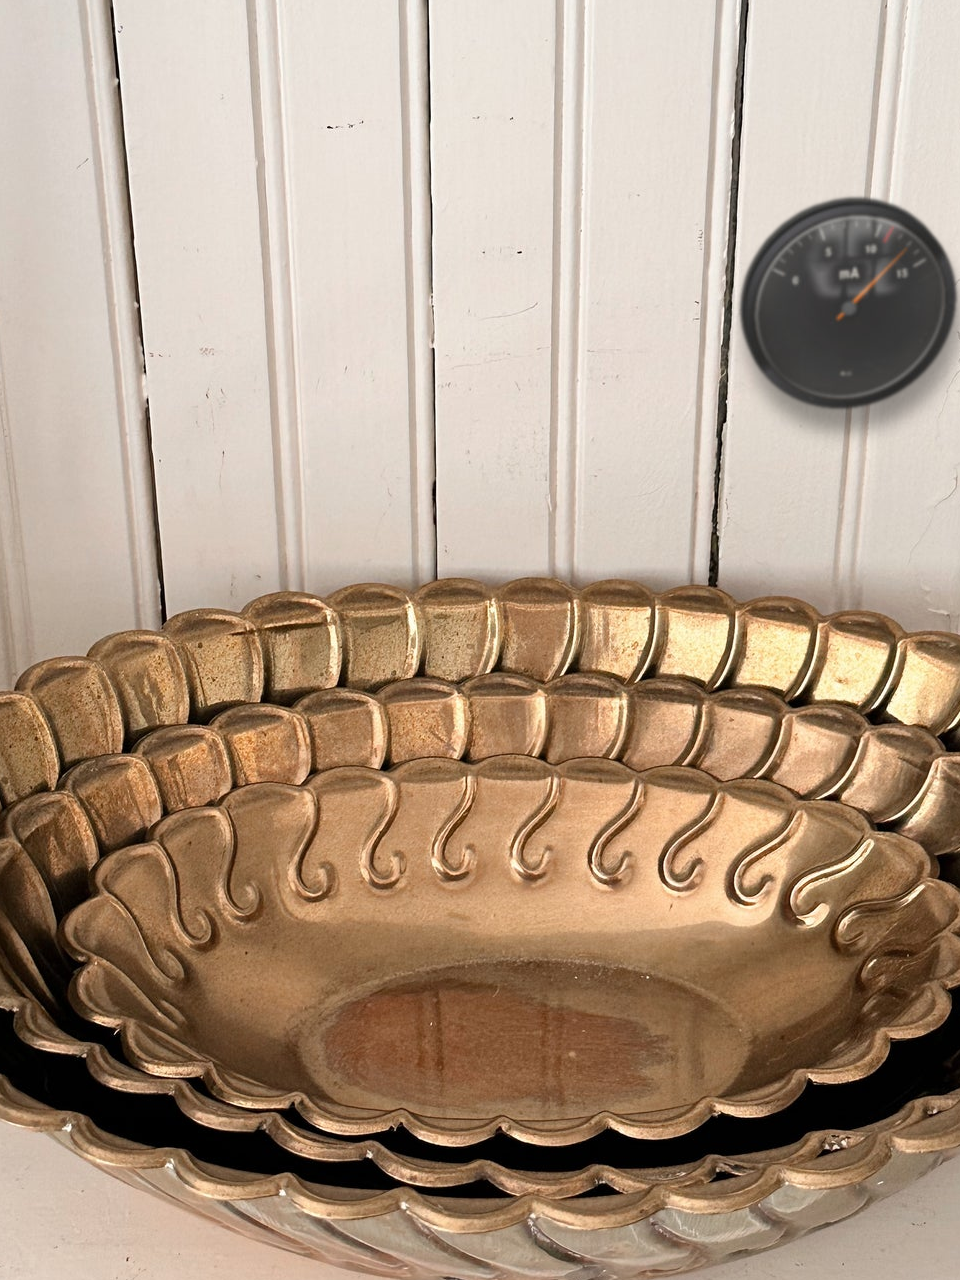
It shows value=13 unit=mA
